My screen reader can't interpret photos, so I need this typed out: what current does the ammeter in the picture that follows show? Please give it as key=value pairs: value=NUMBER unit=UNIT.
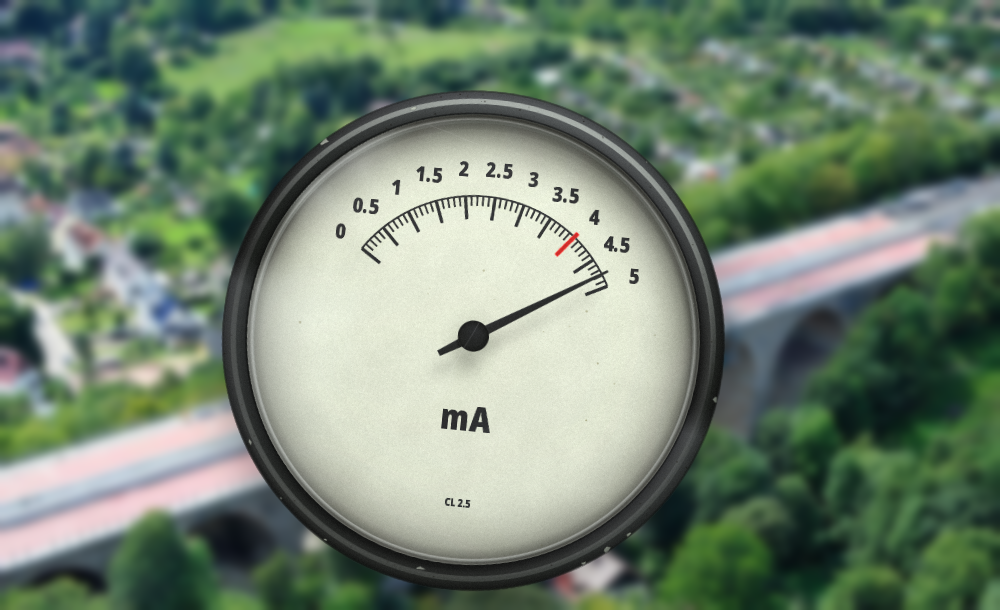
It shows value=4.8 unit=mA
